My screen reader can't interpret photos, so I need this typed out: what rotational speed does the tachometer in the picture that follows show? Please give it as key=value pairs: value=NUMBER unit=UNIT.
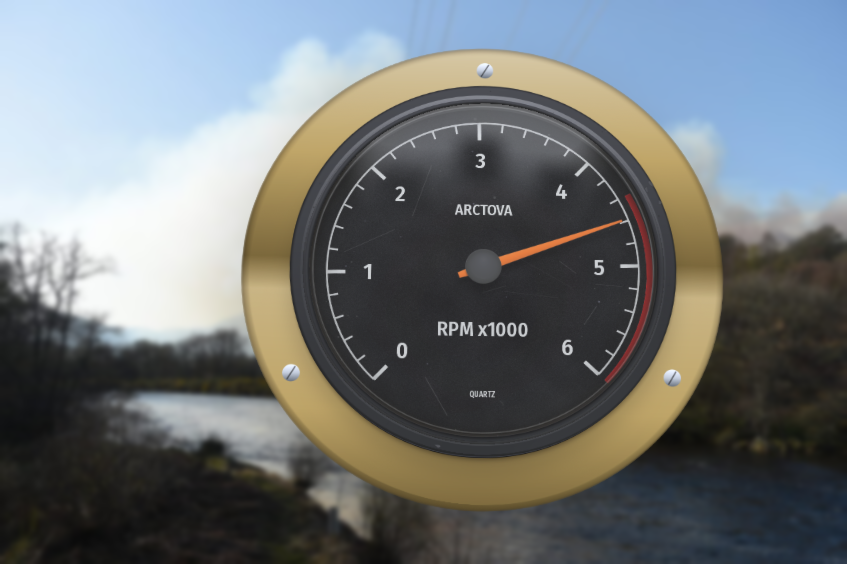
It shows value=4600 unit=rpm
